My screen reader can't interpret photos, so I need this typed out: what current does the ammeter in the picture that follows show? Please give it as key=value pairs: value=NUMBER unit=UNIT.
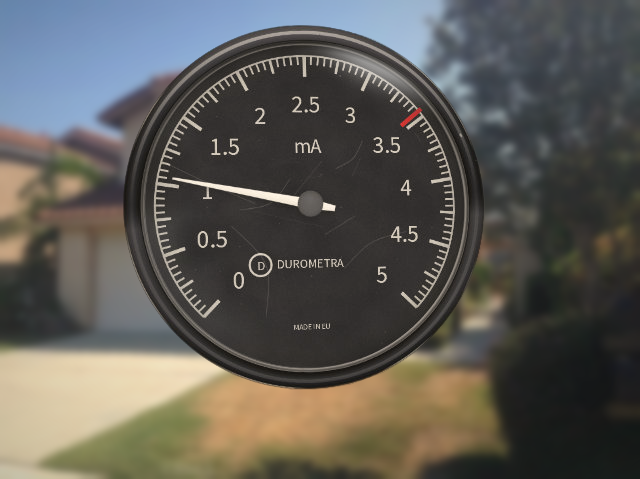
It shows value=1.05 unit=mA
